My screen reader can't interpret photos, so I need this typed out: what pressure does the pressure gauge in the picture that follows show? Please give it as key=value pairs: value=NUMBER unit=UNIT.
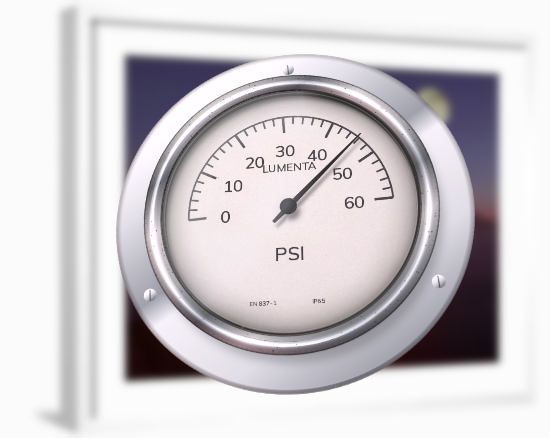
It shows value=46 unit=psi
